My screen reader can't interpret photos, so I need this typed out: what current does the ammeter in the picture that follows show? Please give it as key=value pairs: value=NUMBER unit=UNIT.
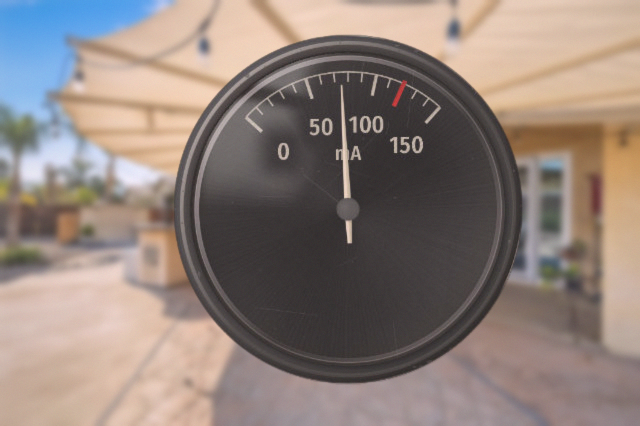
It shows value=75 unit=mA
